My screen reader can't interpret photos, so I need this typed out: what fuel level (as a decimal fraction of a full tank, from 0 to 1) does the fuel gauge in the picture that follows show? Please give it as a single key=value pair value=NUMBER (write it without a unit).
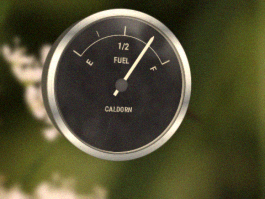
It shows value=0.75
